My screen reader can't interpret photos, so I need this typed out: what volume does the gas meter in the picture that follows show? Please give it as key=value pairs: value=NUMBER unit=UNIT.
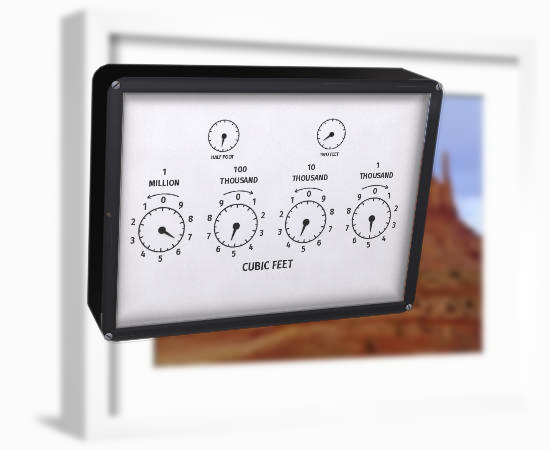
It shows value=654500 unit=ft³
